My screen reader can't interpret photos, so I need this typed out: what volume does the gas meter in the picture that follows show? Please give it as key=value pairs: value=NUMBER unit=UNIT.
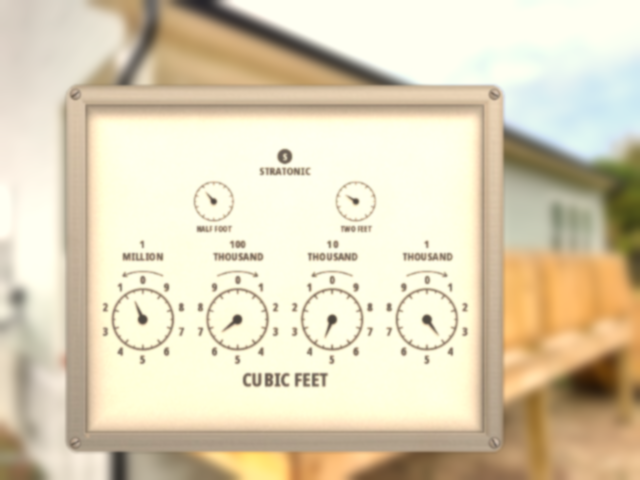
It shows value=64400 unit=ft³
